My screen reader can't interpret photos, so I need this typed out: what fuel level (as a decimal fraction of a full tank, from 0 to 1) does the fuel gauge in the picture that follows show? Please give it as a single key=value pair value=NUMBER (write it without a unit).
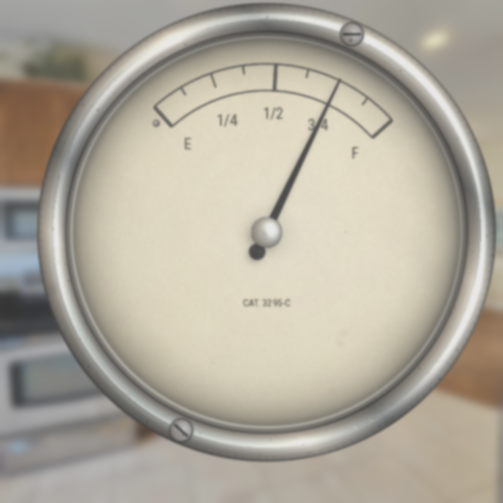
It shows value=0.75
